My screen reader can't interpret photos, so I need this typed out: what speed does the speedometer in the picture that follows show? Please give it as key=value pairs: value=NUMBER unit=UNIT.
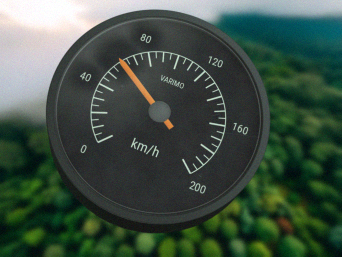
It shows value=60 unit=km/h
